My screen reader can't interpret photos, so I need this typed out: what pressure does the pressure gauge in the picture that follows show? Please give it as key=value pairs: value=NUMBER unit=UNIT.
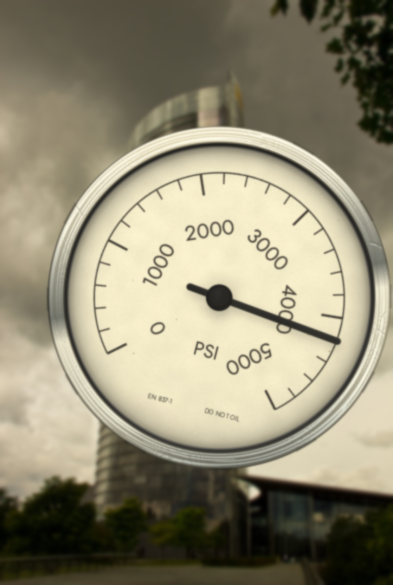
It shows value=4200 unit=psi
